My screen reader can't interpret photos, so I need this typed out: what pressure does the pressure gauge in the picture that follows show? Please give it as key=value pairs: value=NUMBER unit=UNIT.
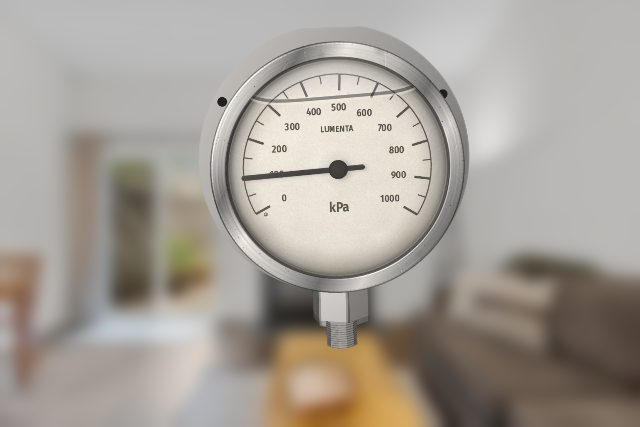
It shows value=100 unit=kPa
